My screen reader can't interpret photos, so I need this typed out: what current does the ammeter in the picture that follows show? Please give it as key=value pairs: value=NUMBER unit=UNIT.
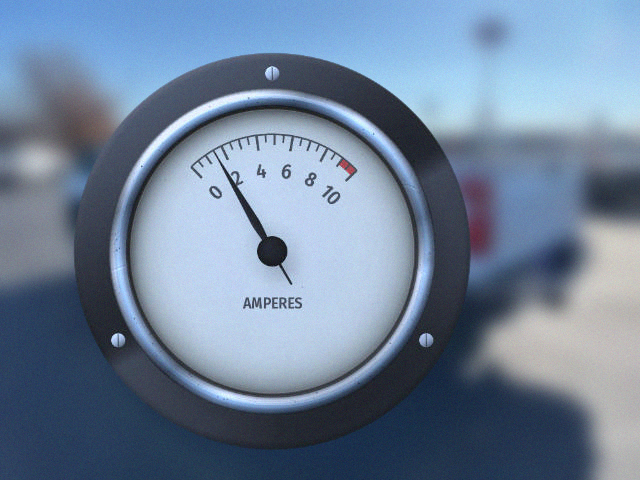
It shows value=1.5 unit=A
